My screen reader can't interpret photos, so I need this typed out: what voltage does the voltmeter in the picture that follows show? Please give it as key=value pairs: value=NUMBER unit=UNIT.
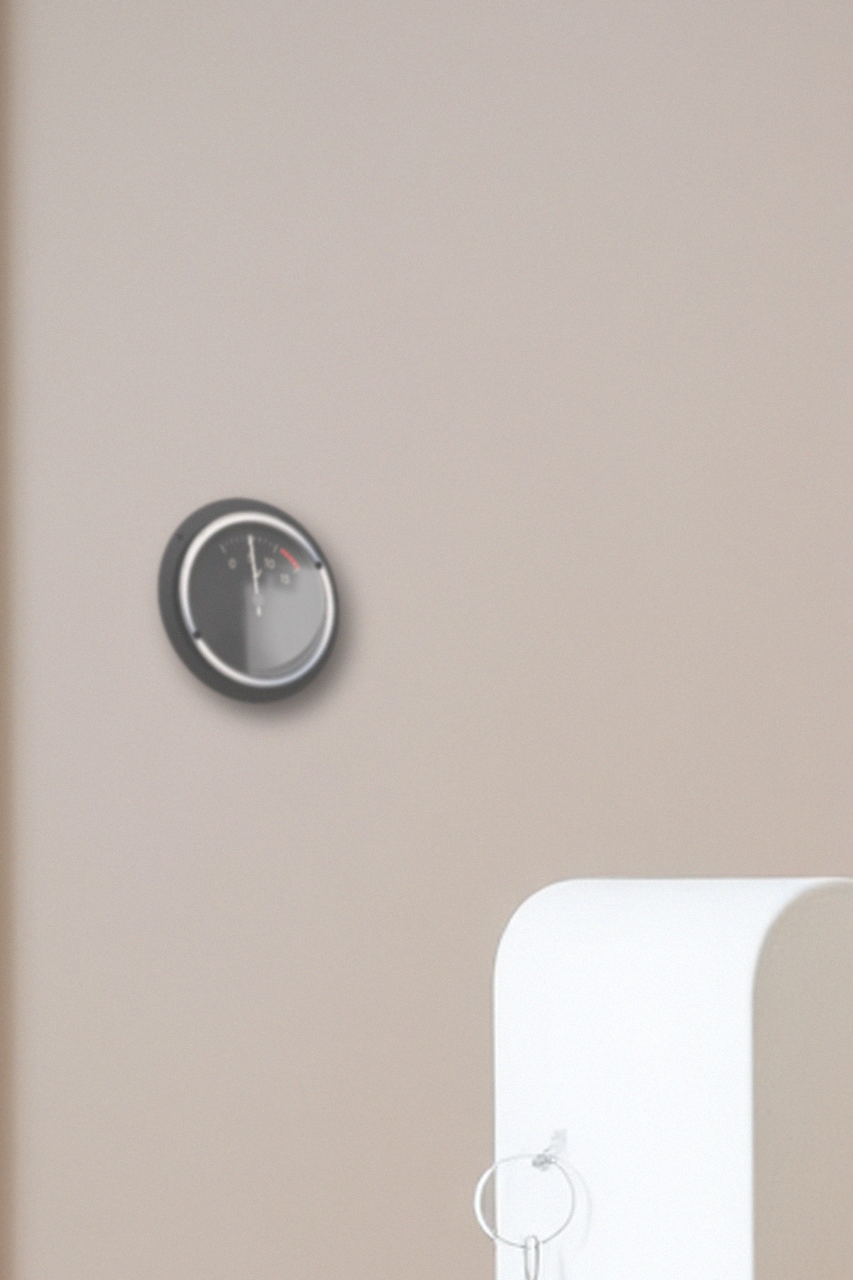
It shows value=5 unit=V
